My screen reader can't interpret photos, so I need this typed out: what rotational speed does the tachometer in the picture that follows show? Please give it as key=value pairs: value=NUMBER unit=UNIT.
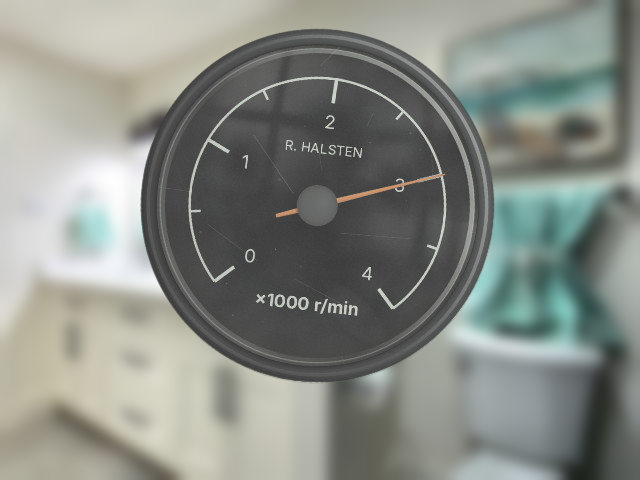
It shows value=3000 unit=rpm
